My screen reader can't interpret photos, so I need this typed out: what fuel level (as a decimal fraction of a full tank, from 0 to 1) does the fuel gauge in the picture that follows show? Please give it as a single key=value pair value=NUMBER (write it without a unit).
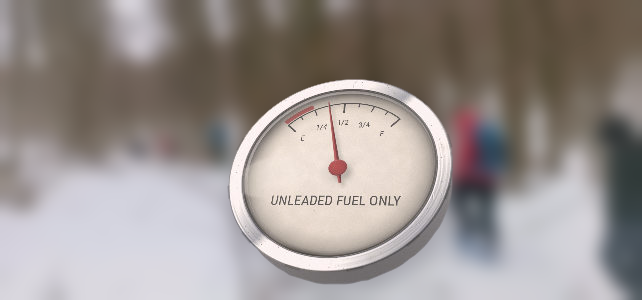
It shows value=0.375
